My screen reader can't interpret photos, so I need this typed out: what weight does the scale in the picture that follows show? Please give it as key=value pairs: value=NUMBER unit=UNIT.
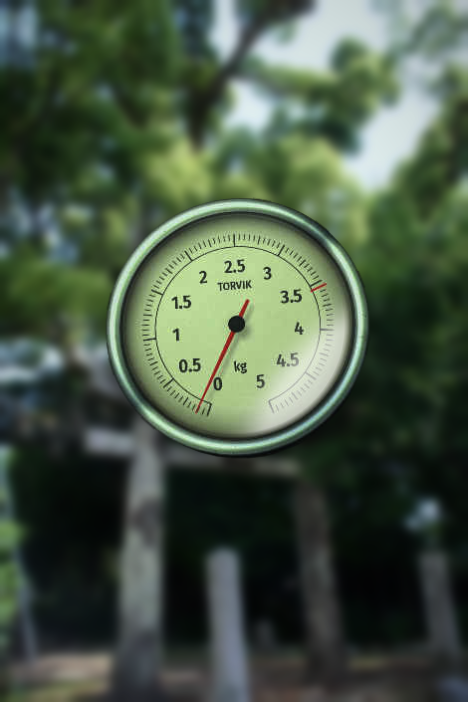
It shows value=0.1 unit=kg
